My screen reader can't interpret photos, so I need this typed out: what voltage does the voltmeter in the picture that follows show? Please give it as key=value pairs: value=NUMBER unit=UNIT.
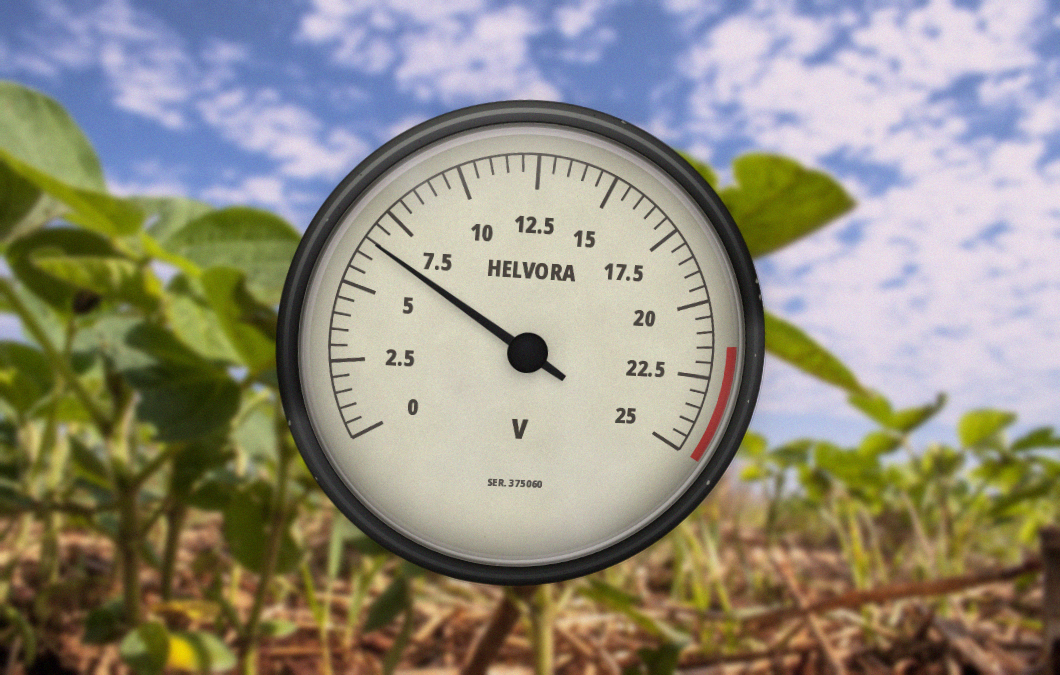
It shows value=6.5 unit=V
